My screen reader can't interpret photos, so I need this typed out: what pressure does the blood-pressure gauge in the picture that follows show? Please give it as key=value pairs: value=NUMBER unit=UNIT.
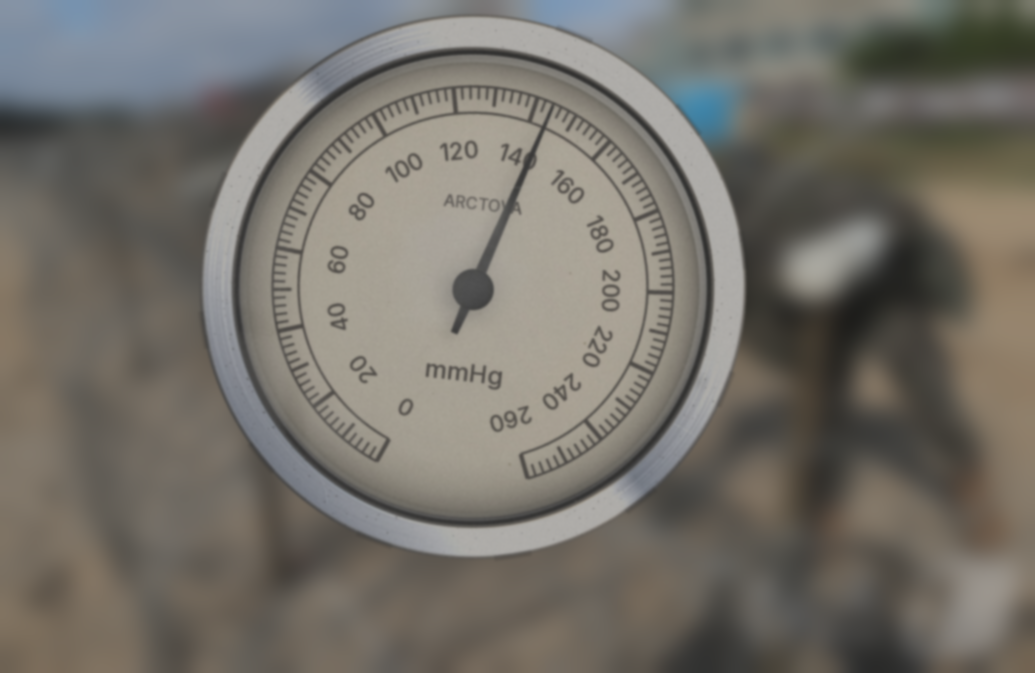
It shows value=144 unit=mmHg
